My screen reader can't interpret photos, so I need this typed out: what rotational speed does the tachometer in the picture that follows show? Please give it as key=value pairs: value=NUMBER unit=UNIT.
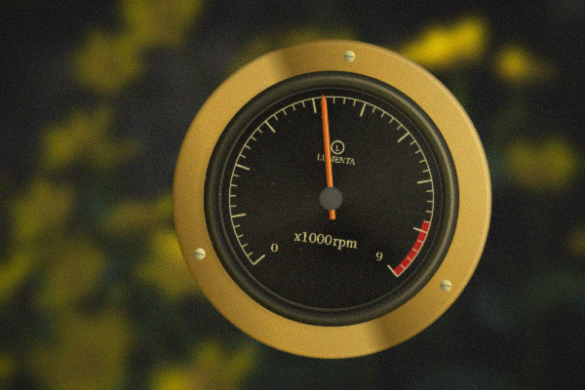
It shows value=4200 unit=rpm
